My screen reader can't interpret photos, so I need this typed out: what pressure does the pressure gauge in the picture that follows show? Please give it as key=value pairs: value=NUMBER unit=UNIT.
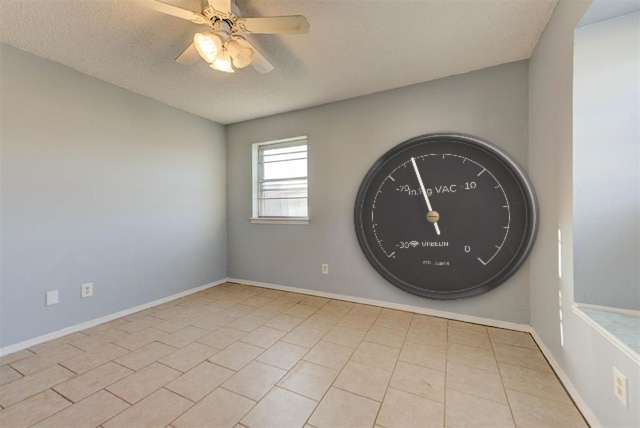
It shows value=-17 unit=inHg
